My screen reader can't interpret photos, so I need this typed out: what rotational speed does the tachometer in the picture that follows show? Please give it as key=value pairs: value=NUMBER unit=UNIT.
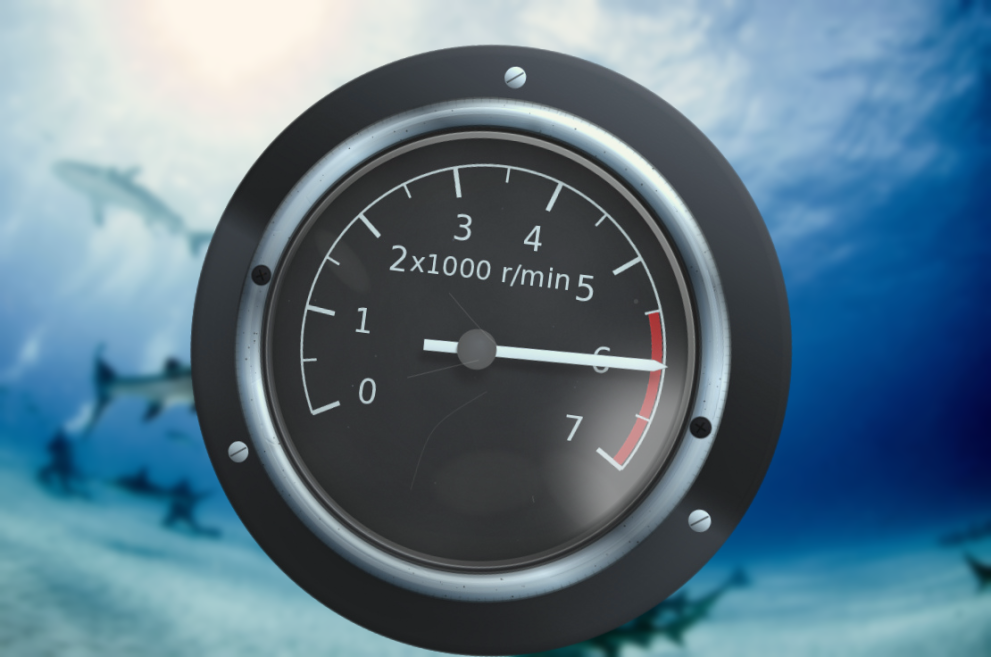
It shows value=6000 unit=rpm
